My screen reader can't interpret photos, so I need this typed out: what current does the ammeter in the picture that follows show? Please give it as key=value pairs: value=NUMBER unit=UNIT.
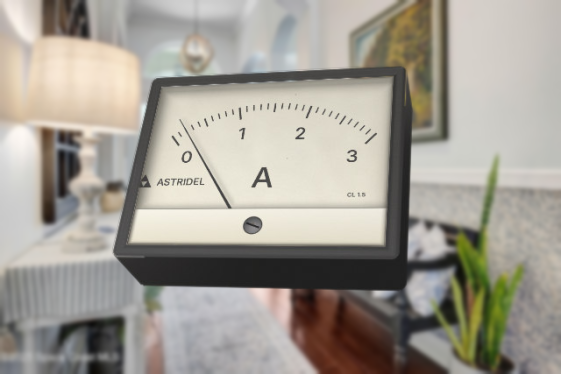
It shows value=0.2 unit=A
